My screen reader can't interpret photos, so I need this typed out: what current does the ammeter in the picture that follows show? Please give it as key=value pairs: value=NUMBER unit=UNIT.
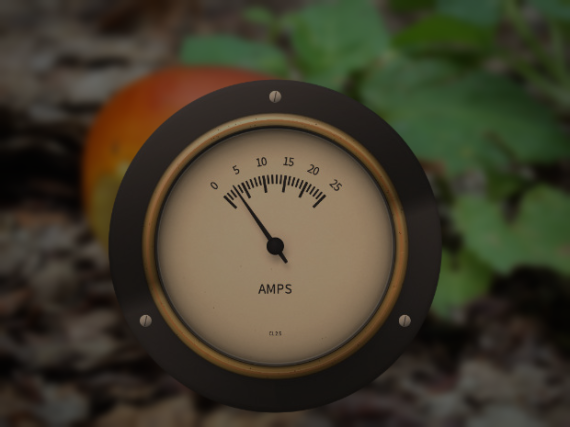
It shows value=3 unit=A
